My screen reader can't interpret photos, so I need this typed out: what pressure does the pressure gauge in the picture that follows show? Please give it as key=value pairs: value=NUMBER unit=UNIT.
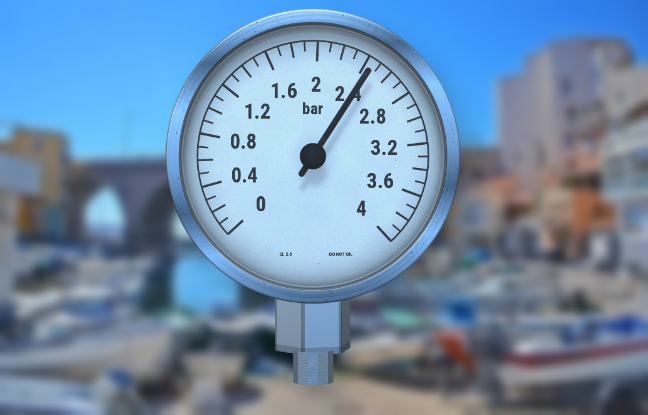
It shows value=2.45 unit=bar
